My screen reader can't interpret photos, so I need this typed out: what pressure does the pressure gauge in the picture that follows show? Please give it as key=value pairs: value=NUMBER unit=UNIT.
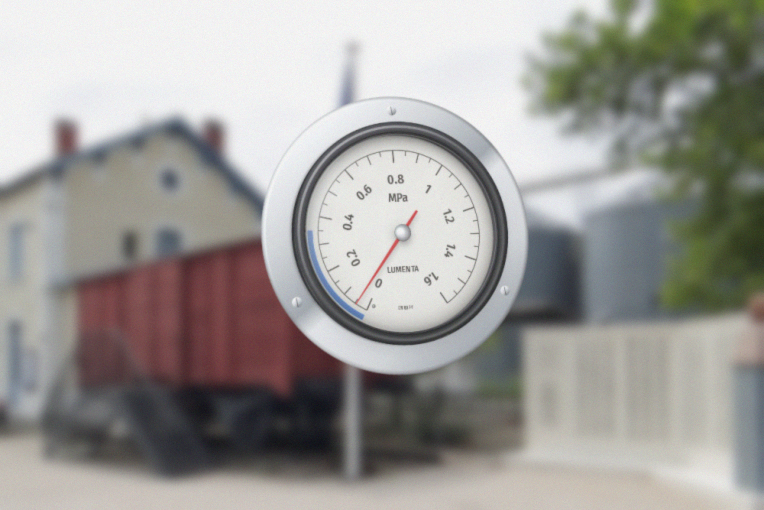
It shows value=0.05 unit=MPa
